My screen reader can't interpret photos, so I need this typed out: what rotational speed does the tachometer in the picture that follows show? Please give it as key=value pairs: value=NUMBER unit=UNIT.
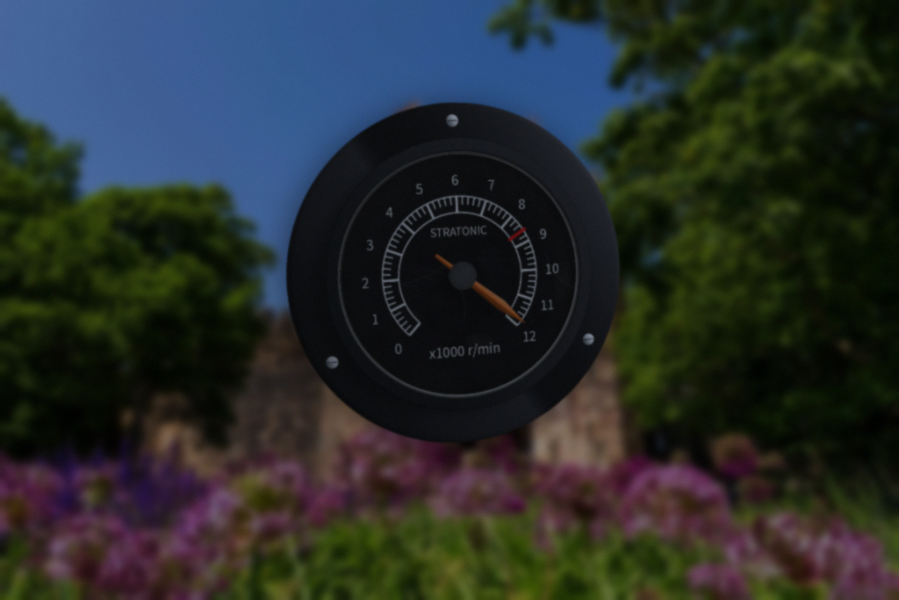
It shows value=11800 unit=rpm
